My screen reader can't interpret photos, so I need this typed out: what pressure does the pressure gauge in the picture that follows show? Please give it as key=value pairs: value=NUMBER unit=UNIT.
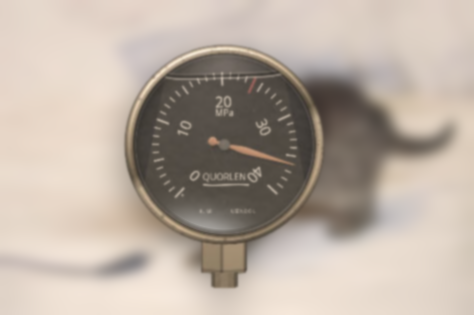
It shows value=36 unit=MPa
